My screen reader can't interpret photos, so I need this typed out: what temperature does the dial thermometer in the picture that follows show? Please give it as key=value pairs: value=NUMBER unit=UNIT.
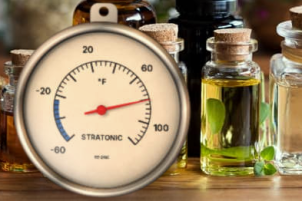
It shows value=80 unit=°F
